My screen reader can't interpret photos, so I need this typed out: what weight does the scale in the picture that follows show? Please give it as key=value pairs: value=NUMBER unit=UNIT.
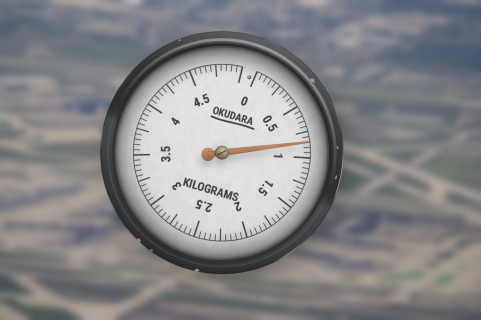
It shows value=0.85 unit=kg
